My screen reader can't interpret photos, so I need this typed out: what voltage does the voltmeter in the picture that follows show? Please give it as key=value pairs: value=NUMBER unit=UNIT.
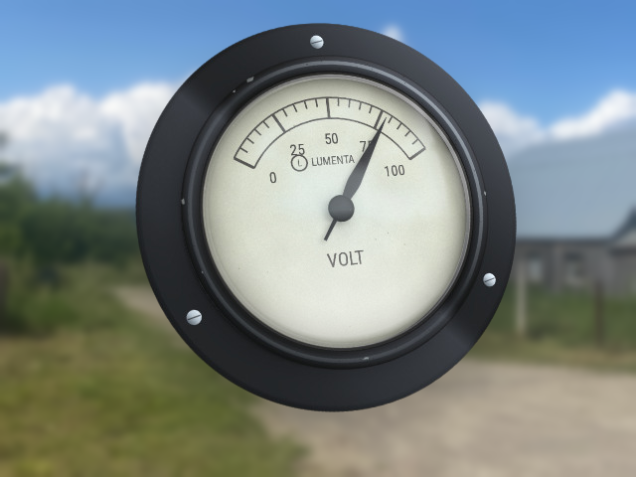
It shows value=77.5 unit=V
